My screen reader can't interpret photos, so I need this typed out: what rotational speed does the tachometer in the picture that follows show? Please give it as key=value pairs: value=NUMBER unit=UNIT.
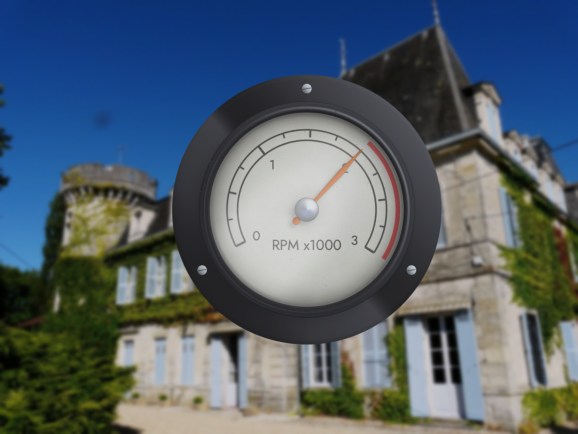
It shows value=2000 unit=rpm
